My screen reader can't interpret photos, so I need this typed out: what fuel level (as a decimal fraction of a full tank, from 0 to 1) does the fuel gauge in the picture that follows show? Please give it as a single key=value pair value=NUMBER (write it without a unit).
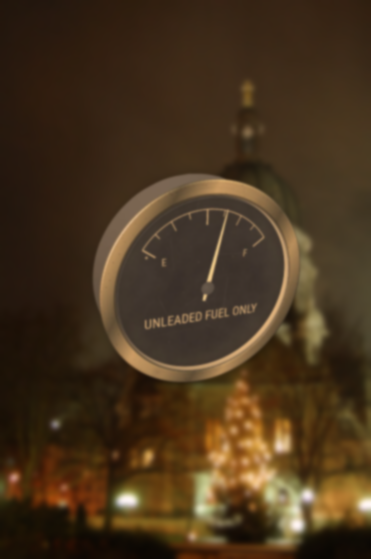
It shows value=0.625
